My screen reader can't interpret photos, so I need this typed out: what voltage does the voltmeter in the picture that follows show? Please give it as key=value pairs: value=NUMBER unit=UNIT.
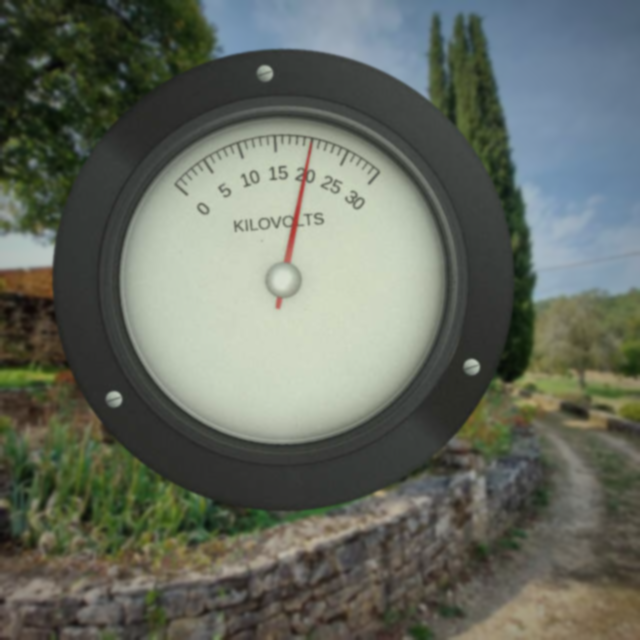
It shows value=20 unit=kV
